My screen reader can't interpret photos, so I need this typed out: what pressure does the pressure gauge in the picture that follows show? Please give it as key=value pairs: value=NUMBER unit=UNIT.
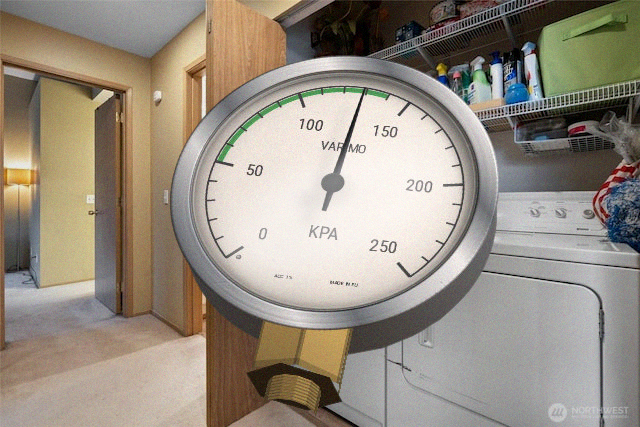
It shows value=130 unit=kPa
